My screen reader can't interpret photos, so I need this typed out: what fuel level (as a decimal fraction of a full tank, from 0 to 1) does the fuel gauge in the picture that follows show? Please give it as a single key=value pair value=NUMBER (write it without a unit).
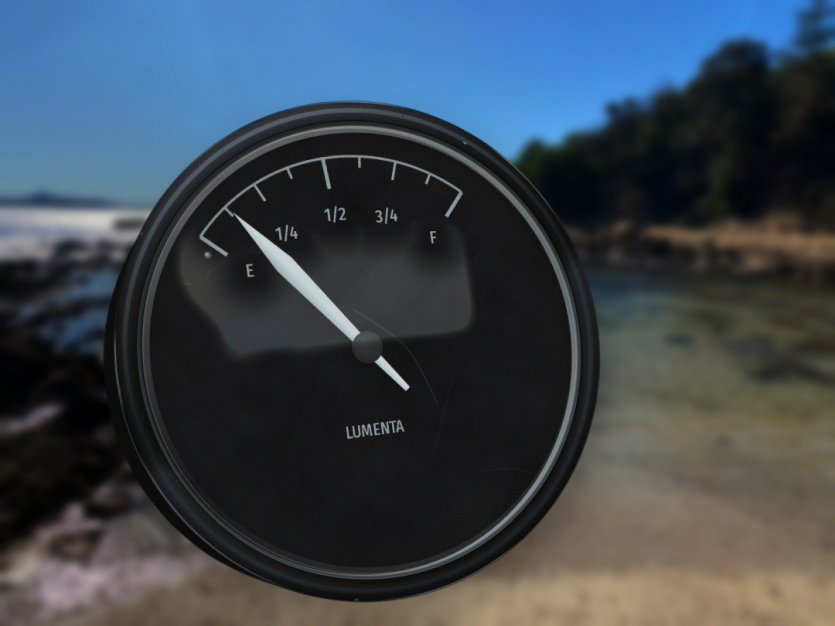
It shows value=0.125
